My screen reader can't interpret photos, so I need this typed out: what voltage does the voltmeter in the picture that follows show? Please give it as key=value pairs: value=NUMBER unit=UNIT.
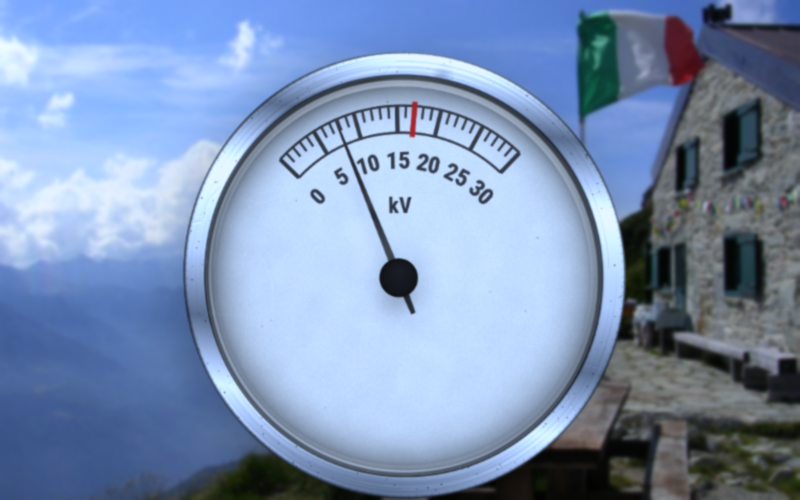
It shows value=8 unit=kV
